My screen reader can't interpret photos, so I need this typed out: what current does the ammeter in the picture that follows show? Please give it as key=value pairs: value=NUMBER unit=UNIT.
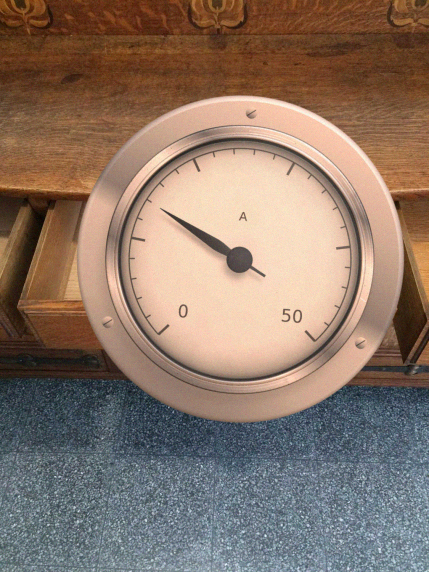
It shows value=14 unit=A
